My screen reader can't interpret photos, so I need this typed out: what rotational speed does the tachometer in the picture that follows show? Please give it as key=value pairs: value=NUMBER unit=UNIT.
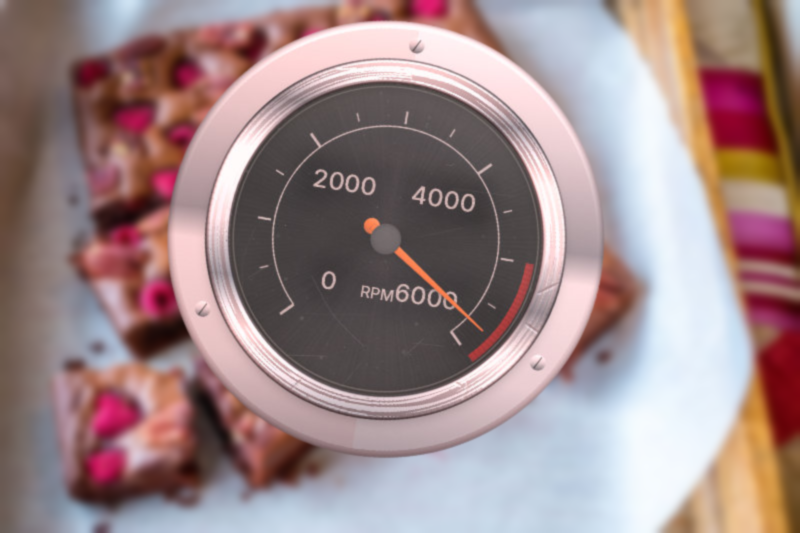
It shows value=5750 unit=rpm
